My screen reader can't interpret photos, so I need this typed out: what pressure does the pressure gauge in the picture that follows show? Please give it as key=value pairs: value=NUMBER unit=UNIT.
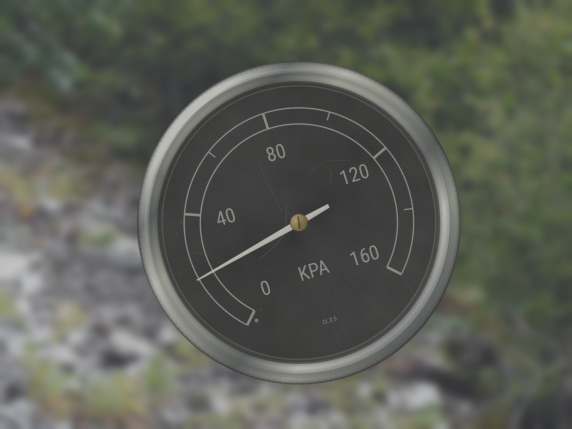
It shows value=20 unit=kPa
